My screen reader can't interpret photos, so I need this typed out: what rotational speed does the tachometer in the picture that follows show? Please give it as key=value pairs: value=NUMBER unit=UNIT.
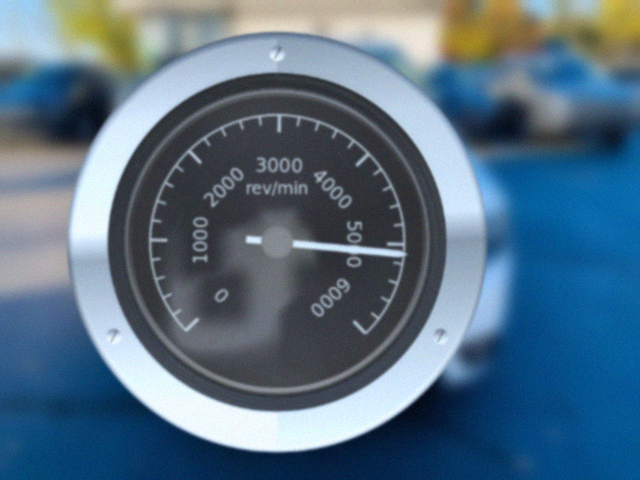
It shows value=5100 unit=rpm
